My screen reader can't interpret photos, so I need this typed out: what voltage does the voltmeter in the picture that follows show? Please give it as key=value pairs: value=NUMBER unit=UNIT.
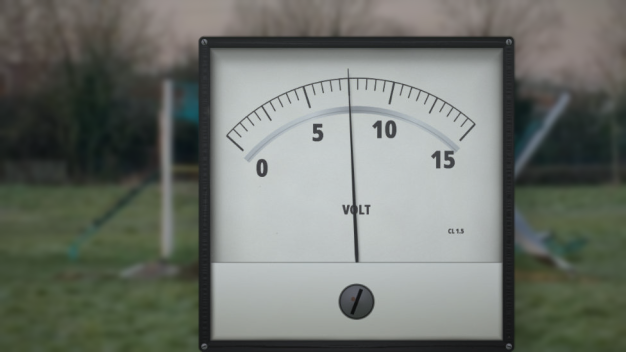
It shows value=7.5 unit=V
